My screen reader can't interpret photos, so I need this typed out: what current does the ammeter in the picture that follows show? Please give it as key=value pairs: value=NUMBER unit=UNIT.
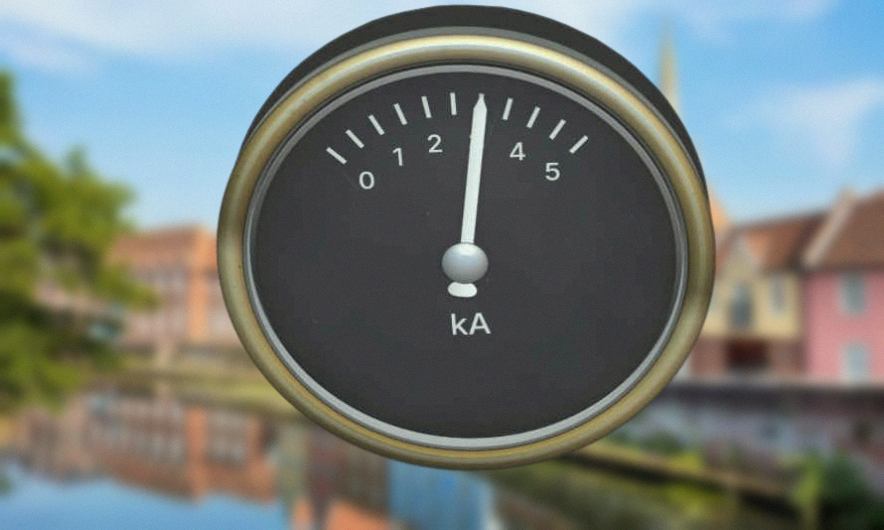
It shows value=3 unit=kA
